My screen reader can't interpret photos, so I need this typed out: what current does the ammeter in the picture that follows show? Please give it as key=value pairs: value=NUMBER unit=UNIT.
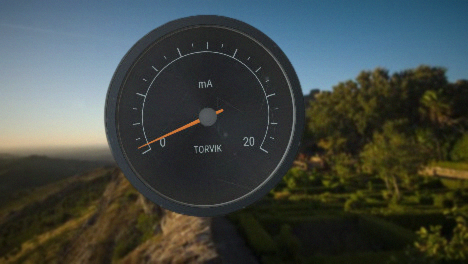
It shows value=0.5 unit=mA
